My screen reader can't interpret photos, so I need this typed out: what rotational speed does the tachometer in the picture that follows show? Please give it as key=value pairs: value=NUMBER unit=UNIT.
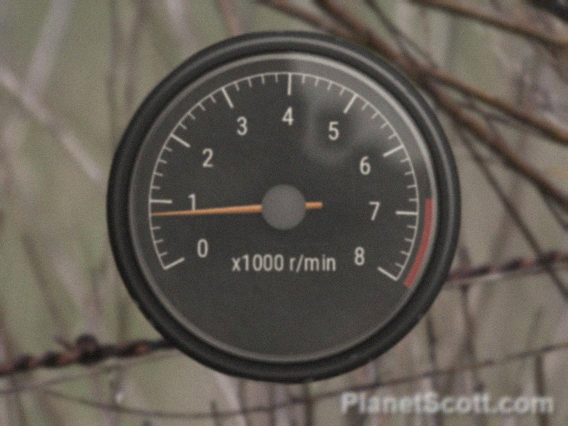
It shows value=800 unit=rpm
